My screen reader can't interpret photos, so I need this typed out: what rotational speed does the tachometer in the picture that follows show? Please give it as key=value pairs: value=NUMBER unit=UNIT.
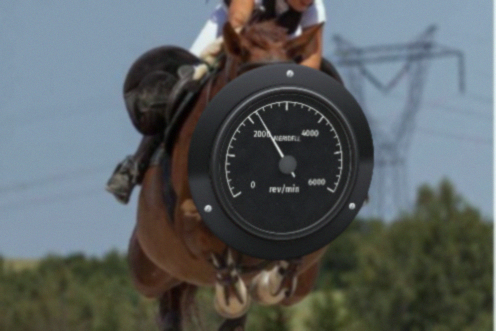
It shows value=2200 unit=rpm
